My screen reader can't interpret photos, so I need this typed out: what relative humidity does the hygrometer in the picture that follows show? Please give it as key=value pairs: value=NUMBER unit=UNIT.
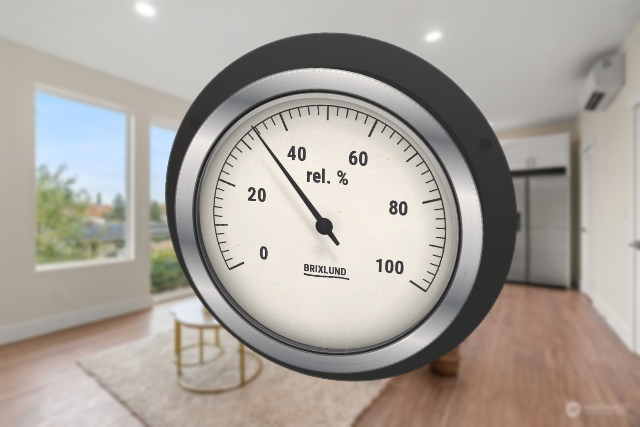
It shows value=34 unit=%
